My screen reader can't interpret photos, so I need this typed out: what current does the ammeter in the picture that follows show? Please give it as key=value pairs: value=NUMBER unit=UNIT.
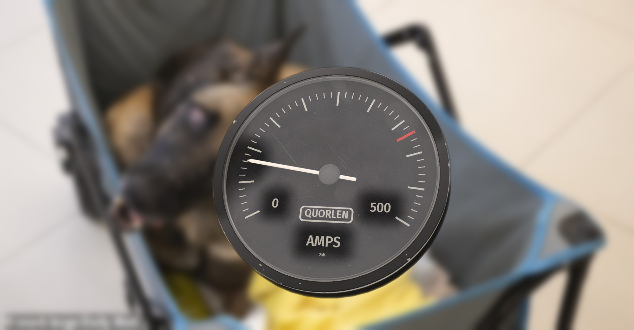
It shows value=80 unit=A
